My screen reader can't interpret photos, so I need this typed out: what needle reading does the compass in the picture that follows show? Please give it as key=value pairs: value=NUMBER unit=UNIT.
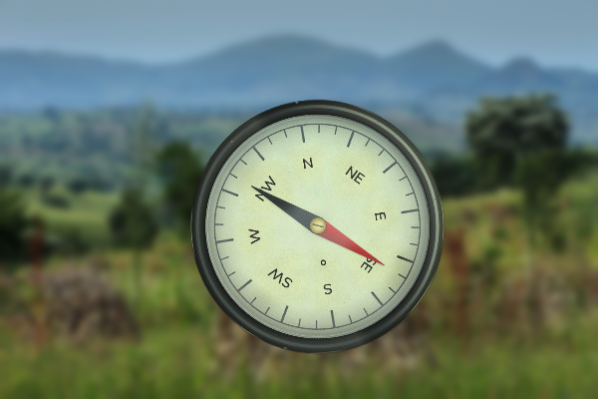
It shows value=130 unit=°
